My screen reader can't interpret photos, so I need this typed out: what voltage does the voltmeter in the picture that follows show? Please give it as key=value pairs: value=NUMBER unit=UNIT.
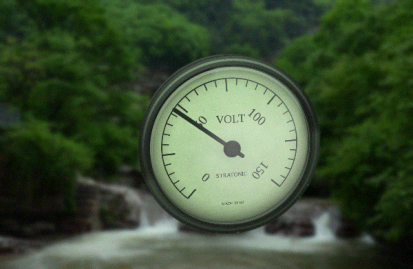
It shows value=47.5 unit=V
